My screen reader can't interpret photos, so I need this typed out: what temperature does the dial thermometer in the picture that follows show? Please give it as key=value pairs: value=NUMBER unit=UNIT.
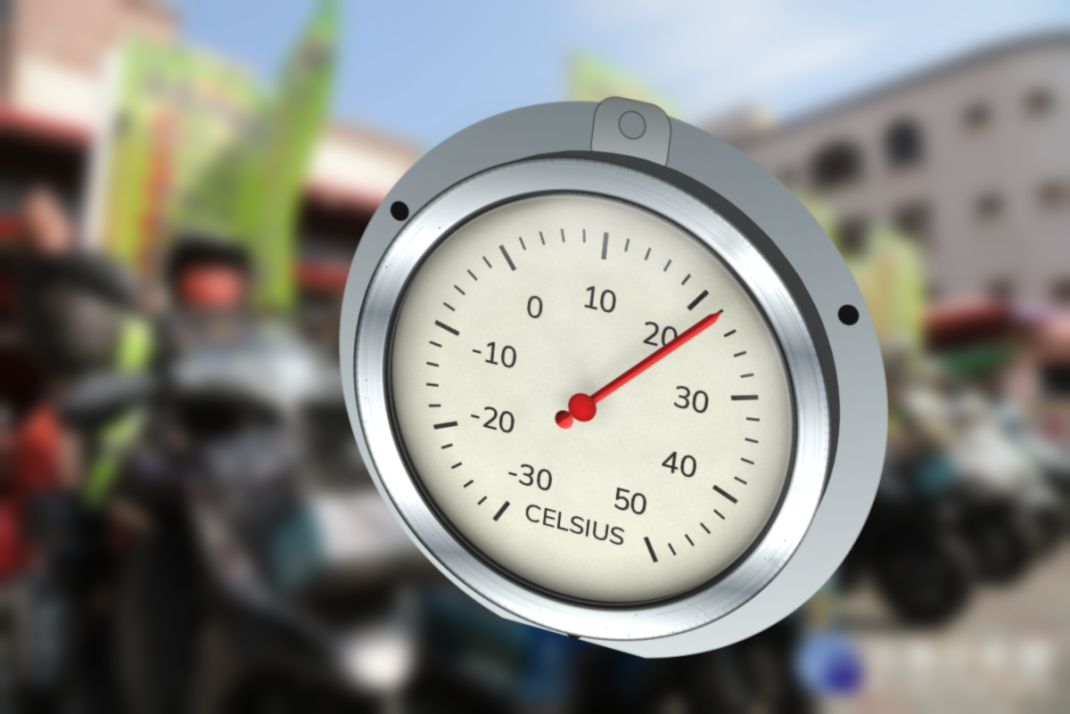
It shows value=22 unit=°C
